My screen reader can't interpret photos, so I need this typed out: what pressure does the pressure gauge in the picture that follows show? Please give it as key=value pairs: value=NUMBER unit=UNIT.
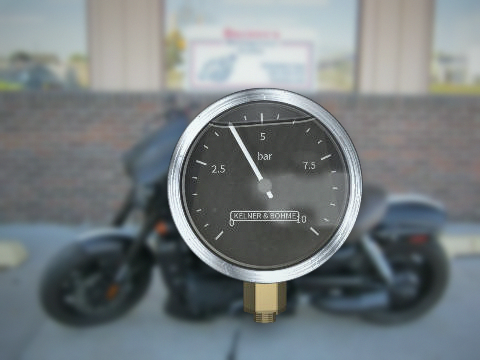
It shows value=4 unit=bar
